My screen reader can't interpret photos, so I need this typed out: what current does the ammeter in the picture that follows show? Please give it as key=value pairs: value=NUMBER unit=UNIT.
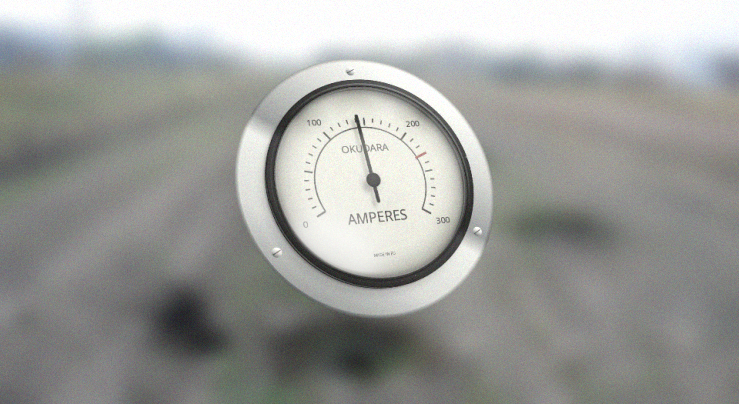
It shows value=140 unit=A
